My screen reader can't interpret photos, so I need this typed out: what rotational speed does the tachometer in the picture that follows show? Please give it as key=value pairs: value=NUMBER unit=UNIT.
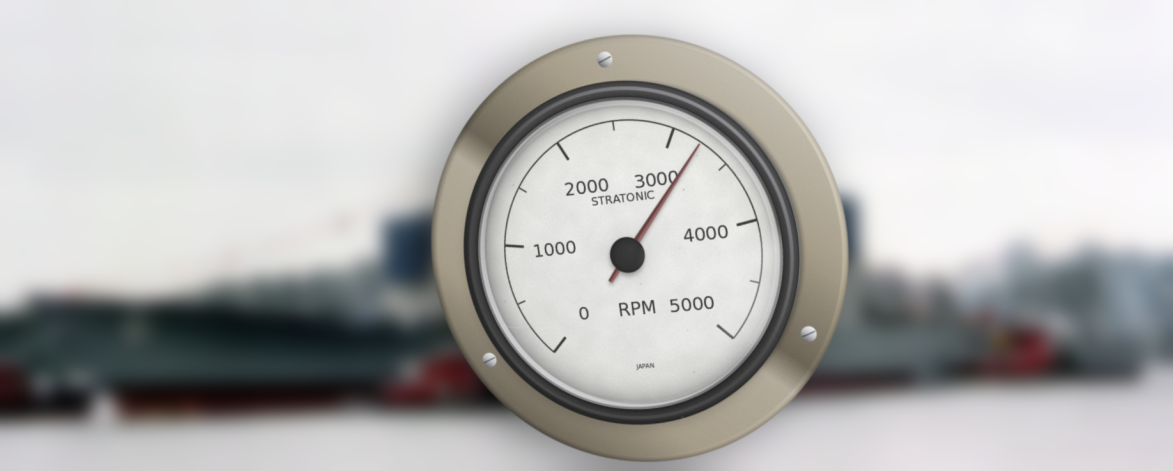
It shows value=3250 unit=rpm
